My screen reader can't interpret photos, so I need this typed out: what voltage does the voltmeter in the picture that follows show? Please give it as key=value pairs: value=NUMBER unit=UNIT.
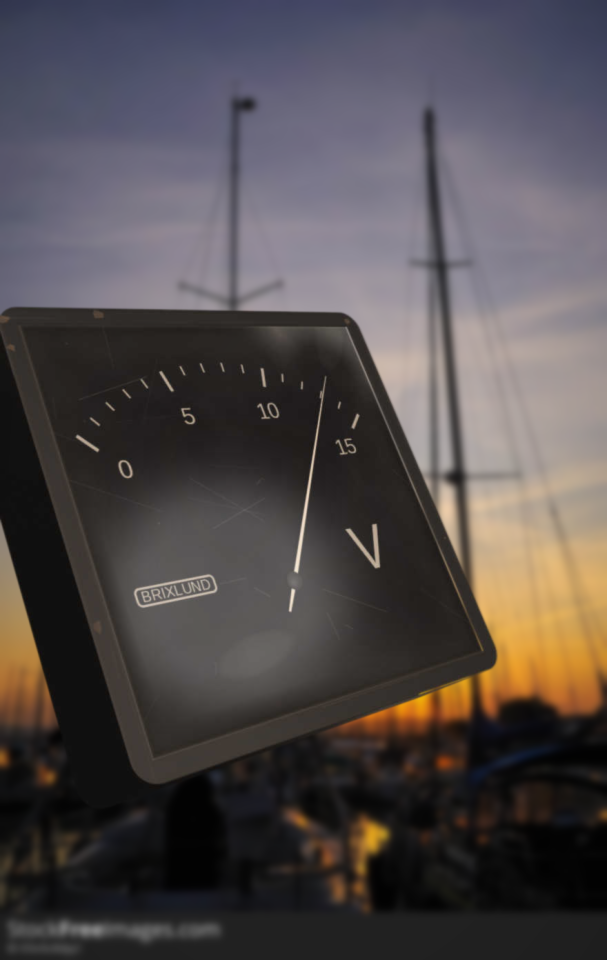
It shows value=13 unit=V
